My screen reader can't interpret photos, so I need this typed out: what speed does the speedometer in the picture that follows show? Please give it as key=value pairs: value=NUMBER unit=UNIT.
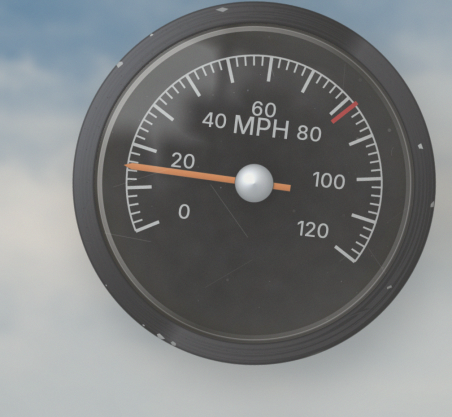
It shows value=15 unit=mph
